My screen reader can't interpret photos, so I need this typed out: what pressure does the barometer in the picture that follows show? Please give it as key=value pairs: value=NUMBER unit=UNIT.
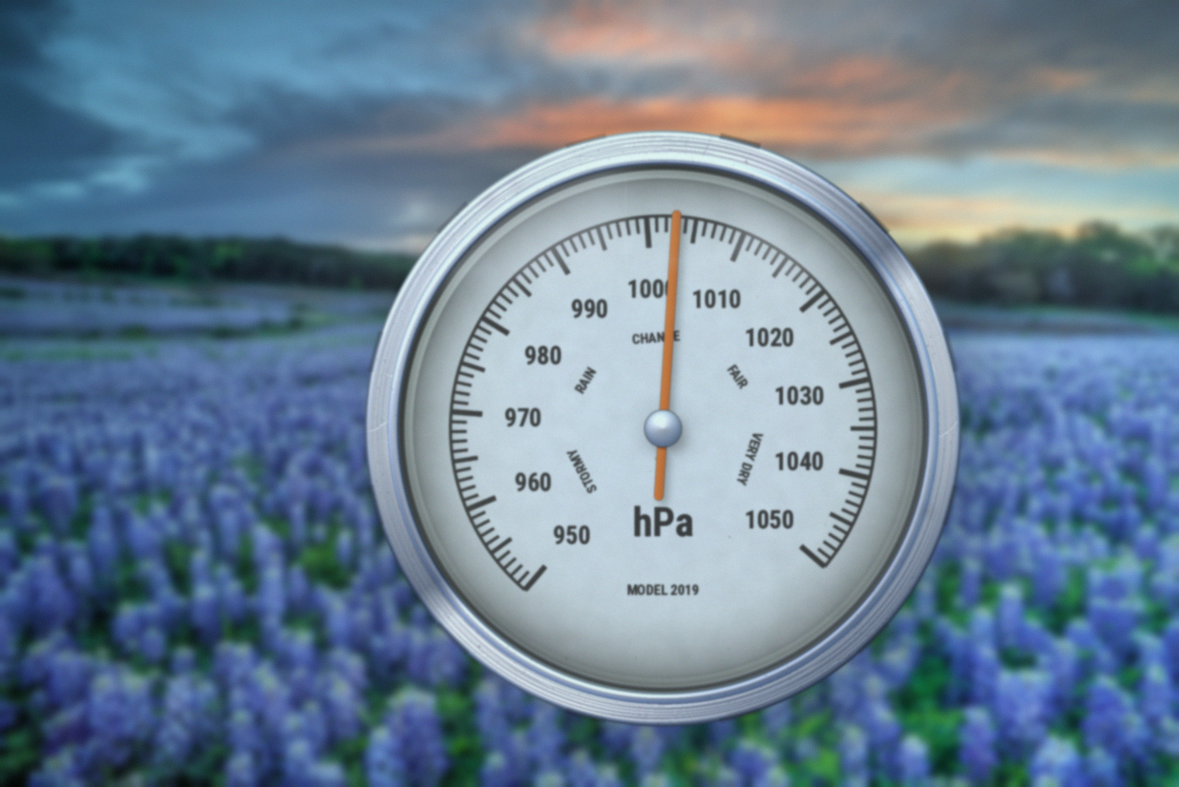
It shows value=1003 unit=hPa
